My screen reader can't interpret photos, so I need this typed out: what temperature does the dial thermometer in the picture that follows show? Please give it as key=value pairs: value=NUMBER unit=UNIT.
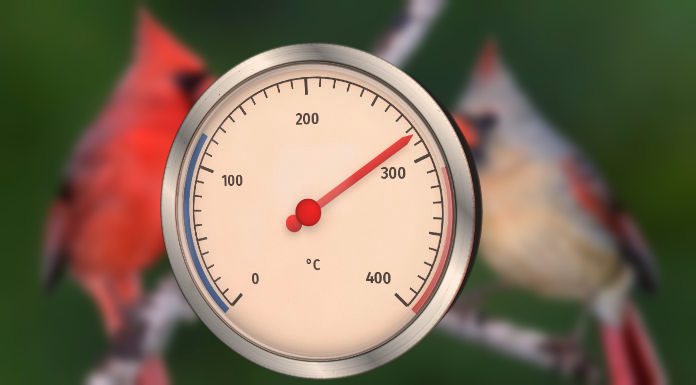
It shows value=285 unit=°C
